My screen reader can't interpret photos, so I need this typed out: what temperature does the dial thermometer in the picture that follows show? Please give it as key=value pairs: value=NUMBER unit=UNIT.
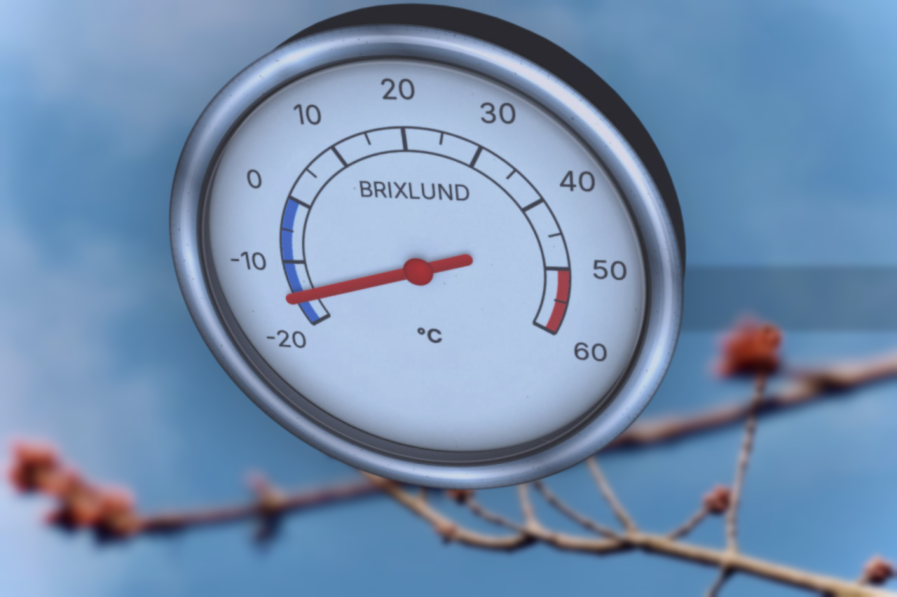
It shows value=-15 unit=°C
